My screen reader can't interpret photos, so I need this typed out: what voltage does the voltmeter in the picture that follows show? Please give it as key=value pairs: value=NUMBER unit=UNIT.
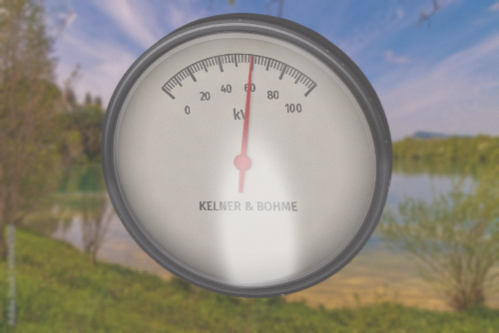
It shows value=60 unit=kV
